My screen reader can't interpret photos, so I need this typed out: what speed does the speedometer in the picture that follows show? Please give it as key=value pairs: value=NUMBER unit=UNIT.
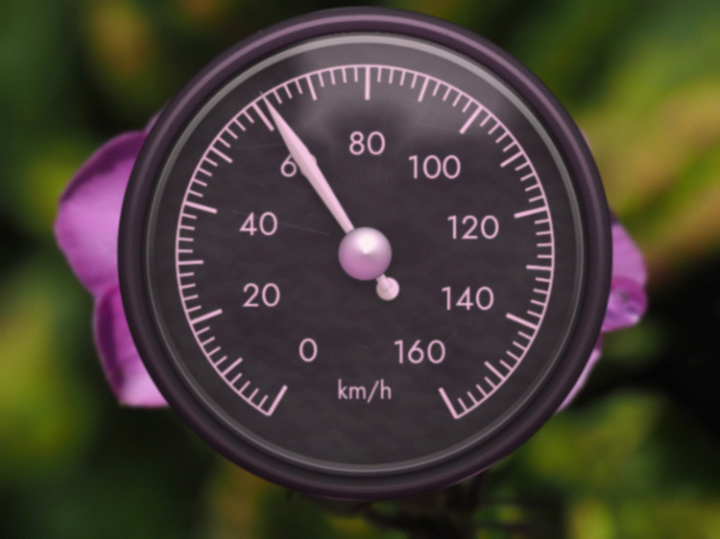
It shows value=62 unit=km/h
